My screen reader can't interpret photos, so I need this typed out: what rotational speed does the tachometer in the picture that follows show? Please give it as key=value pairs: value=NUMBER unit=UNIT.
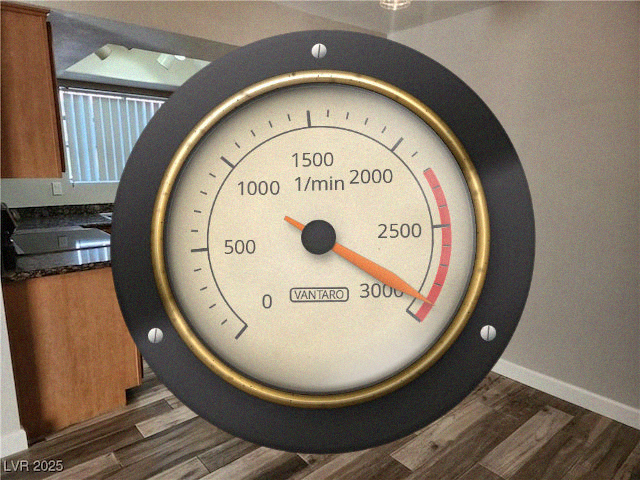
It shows value=2900 unit=rpm
